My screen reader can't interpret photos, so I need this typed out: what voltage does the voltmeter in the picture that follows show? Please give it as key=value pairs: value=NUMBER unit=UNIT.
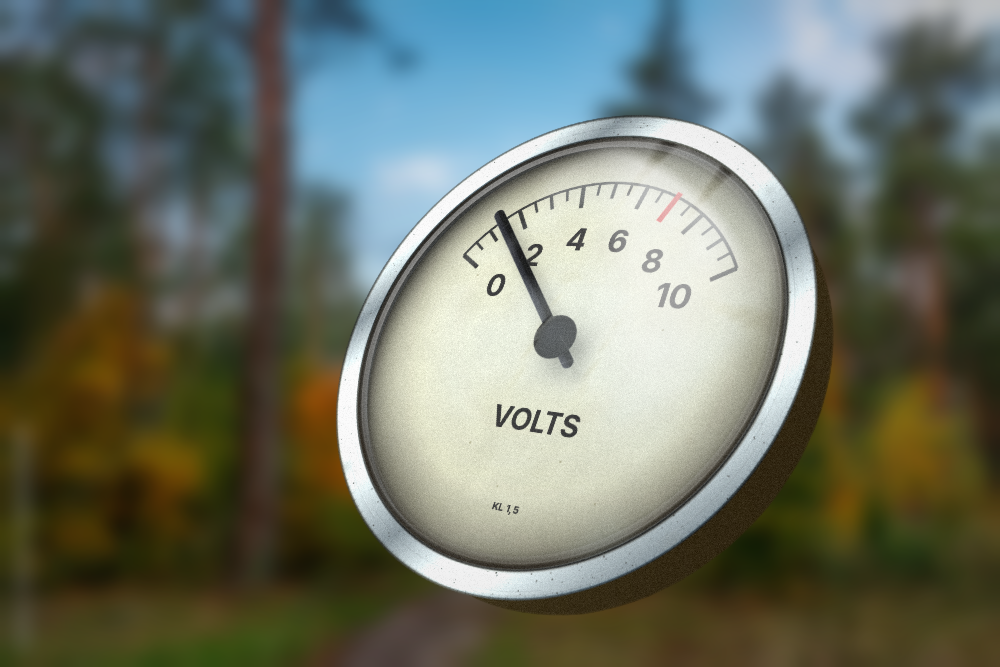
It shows value=1.5 unit=V
